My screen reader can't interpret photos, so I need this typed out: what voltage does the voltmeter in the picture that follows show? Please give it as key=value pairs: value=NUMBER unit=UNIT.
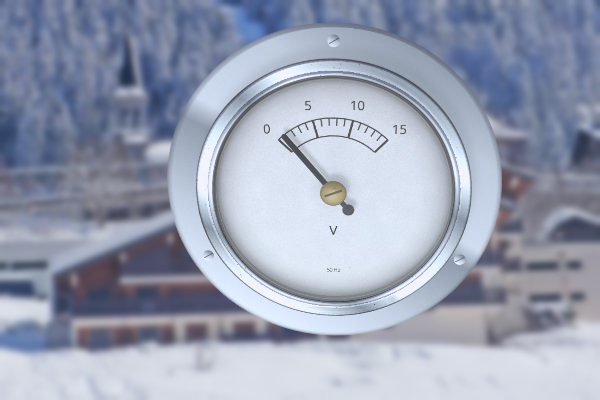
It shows value=1 unit=V
